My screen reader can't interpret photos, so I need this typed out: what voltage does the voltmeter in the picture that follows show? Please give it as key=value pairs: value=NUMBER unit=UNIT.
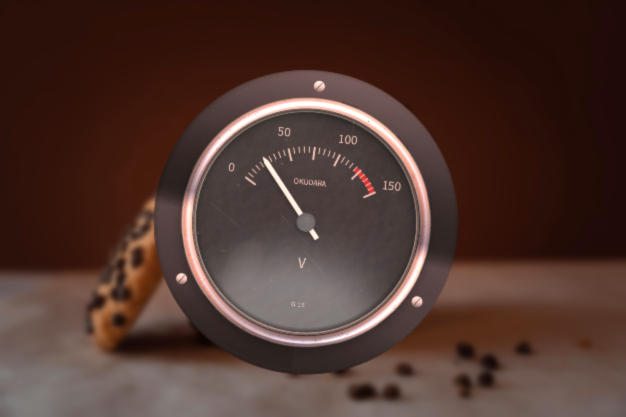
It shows value=25 unit=V
